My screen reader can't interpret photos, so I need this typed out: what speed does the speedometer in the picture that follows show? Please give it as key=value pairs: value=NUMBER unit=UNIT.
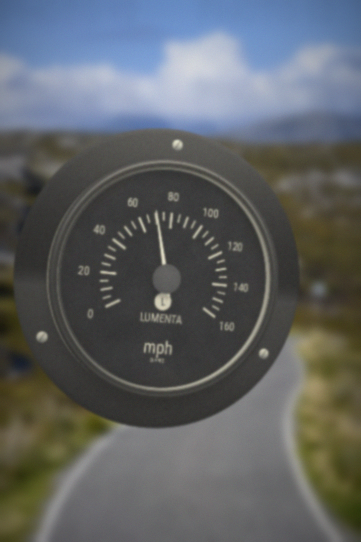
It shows value=70 unit=mph
